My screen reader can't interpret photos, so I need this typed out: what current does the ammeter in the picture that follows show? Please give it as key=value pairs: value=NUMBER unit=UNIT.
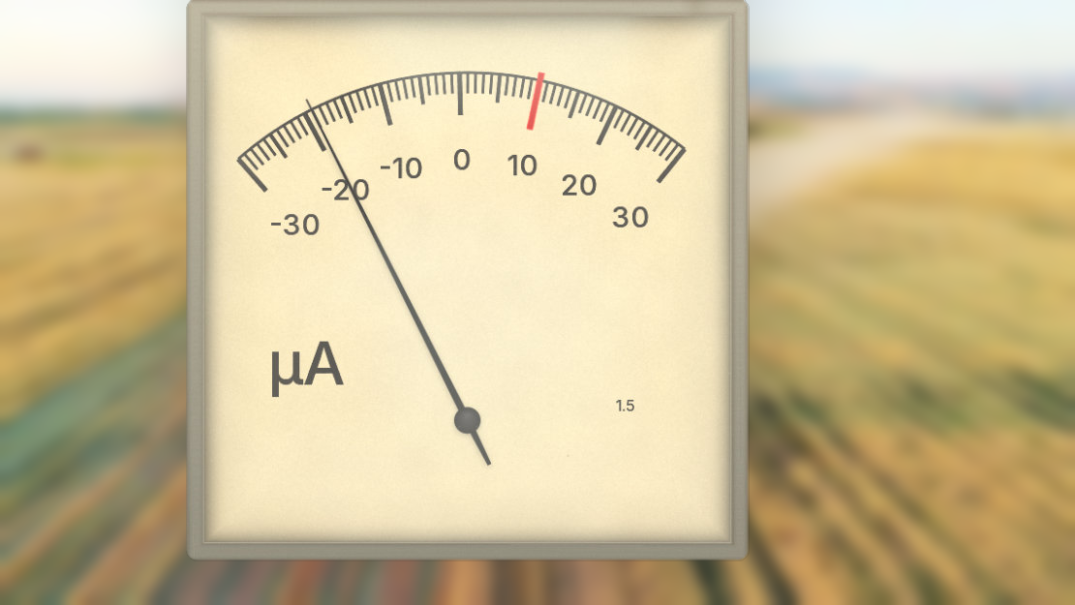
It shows value=-19 unit=µA
